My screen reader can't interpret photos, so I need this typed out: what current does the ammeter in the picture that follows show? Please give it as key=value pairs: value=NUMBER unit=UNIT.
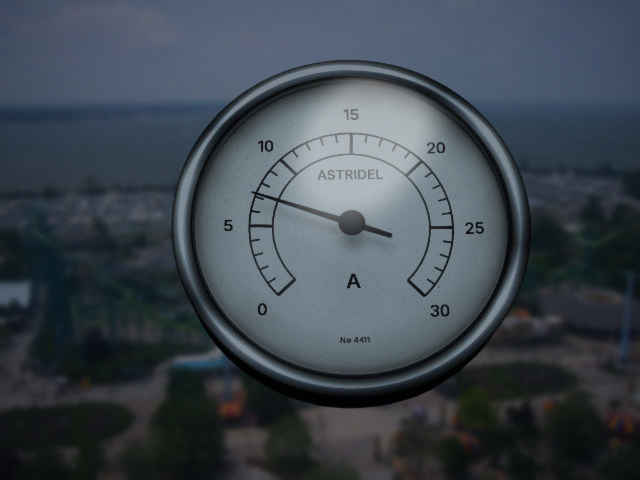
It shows value=7 unit=A
